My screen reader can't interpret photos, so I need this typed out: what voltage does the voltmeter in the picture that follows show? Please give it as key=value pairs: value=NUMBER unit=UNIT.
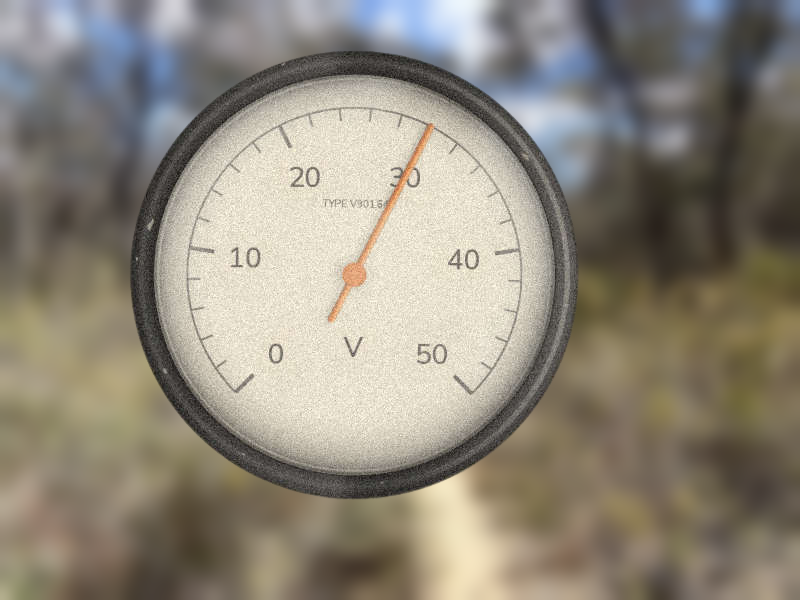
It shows value=30 unit=V
